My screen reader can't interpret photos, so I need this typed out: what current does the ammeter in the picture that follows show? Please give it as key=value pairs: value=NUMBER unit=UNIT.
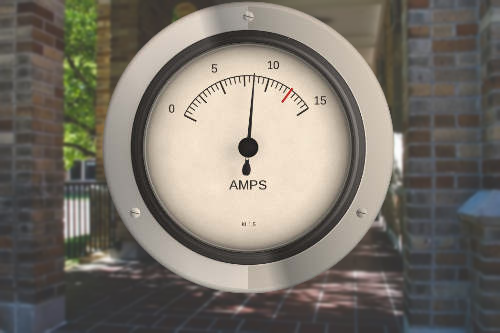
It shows value=8.5 unit=A
